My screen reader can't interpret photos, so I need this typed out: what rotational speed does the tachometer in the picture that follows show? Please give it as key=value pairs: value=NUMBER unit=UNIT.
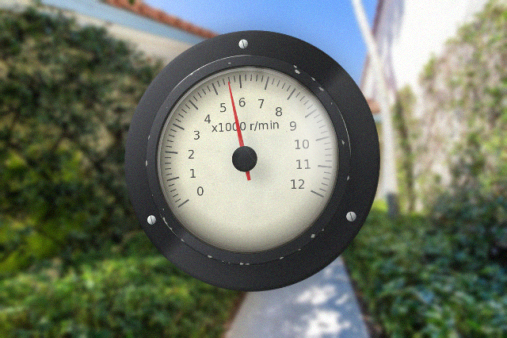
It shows value=5600 unit=rpm
